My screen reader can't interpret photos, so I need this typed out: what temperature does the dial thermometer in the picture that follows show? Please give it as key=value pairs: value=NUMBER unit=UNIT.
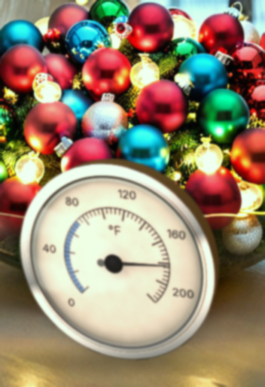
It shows value=180 unit=°F
